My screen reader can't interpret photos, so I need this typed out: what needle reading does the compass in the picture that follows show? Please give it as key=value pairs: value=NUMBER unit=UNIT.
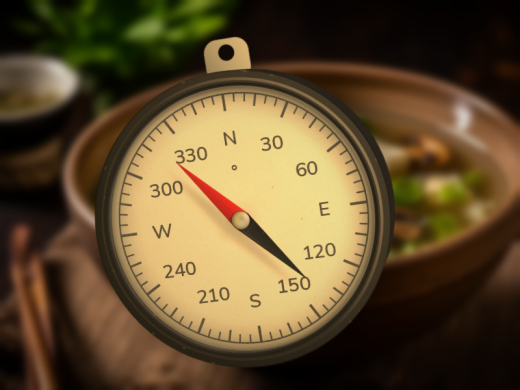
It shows value=320 unit=°
